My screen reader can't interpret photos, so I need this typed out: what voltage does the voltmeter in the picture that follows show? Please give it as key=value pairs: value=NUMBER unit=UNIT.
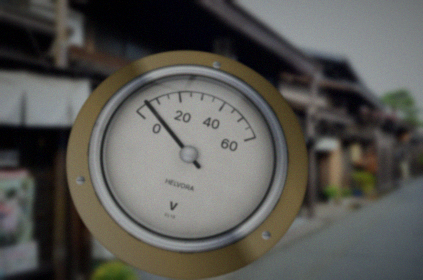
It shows value=5 unit=V
